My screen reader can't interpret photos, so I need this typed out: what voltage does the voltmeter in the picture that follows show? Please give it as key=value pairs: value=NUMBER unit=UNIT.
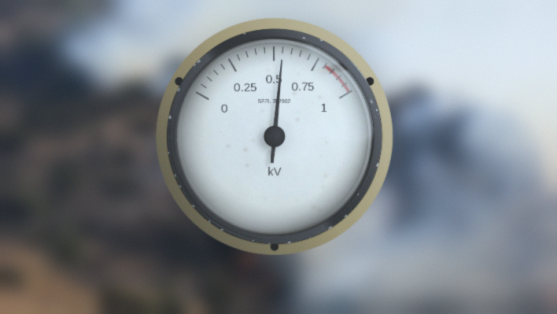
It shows value=0.55 unit=kV
